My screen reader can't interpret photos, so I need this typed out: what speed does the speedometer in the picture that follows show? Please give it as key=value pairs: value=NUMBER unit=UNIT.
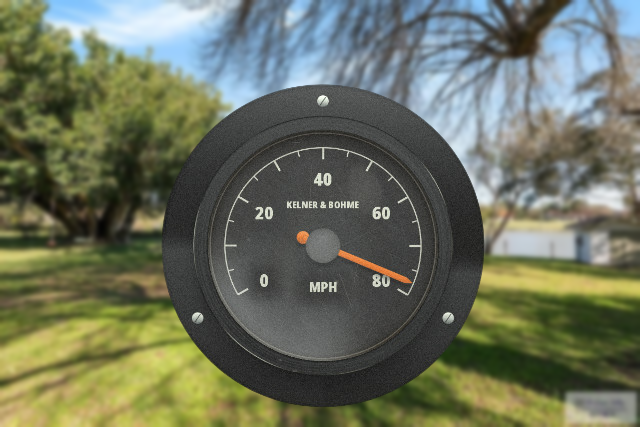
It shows value=77.5 unit=mph
